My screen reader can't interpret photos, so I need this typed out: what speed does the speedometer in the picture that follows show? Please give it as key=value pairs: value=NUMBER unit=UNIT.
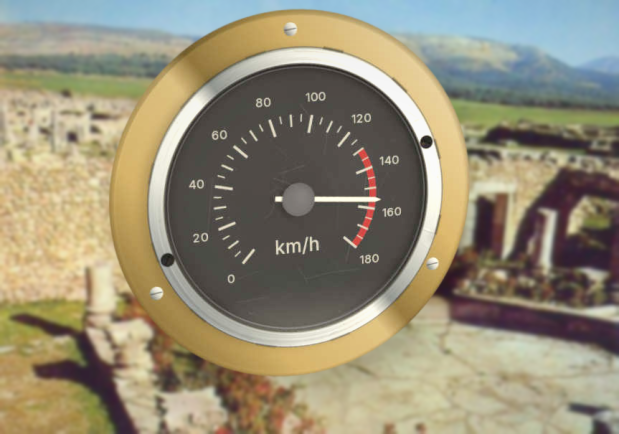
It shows value=155 unit=km/h
